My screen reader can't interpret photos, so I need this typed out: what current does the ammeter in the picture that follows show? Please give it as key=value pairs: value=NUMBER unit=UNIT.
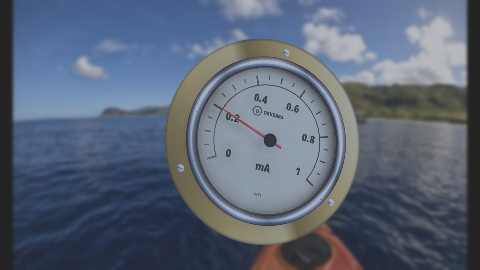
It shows value=0.2 unit=mA
